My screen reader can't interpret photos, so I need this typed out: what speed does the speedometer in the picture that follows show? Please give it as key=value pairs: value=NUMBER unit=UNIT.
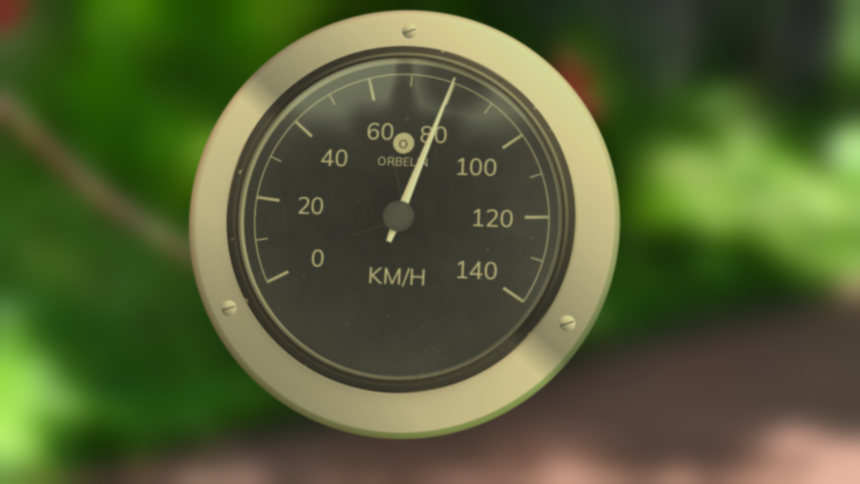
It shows value=80 unit=km/h
